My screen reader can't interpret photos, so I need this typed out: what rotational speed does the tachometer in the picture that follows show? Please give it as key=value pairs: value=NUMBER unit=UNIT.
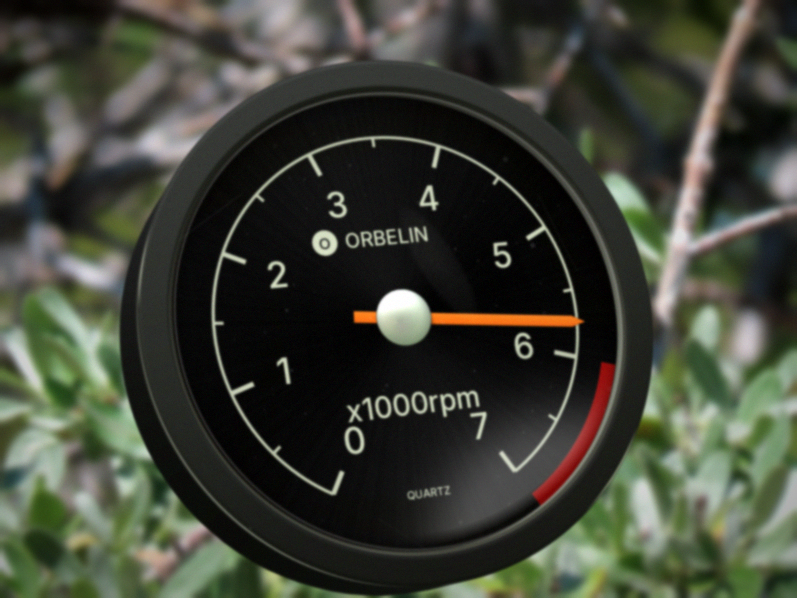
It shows value=5750 unit=rpm
